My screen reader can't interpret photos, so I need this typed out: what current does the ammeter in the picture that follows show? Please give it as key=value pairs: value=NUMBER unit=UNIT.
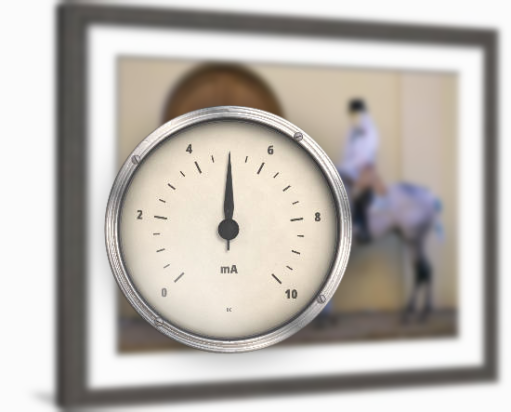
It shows value=5 unit=mA
